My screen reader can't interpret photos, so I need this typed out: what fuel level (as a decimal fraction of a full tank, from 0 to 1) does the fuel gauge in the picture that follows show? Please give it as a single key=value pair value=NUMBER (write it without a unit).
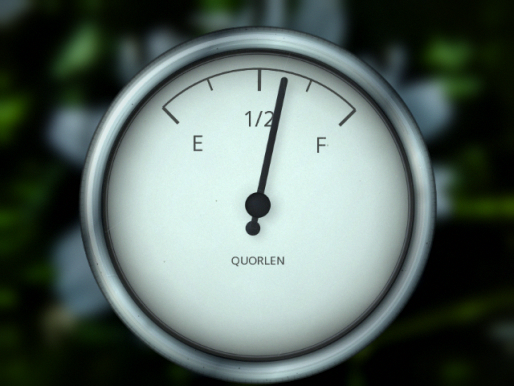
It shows value=0.625
